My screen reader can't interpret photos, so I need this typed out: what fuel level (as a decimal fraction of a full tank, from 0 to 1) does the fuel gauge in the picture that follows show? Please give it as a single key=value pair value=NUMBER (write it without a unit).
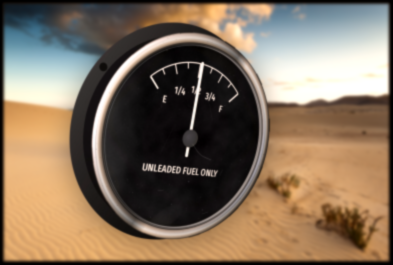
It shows value=0.5
